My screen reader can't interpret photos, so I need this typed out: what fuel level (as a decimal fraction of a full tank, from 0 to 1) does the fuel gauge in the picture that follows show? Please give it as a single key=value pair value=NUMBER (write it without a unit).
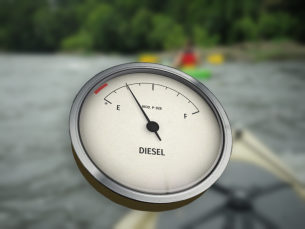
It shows value=0.25
